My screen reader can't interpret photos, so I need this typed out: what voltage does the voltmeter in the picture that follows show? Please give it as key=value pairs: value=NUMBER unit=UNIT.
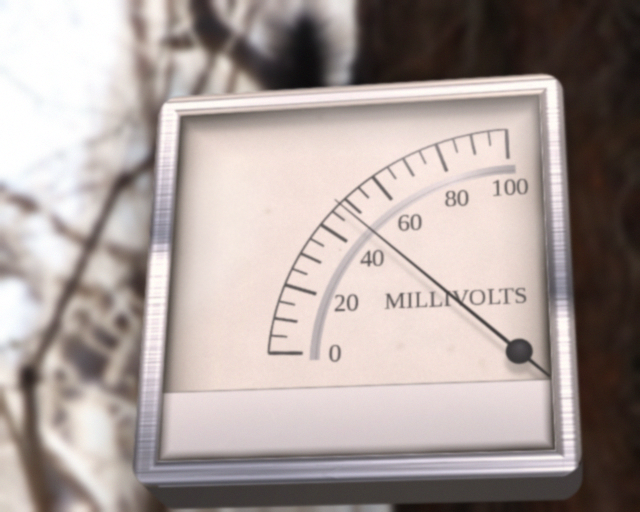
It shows value=47.5 unit=mV
